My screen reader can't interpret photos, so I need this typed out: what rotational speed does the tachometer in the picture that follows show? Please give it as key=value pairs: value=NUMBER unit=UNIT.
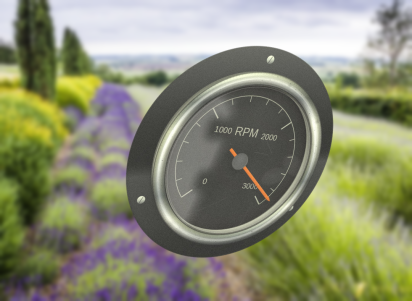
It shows value=2900 unit=rpm
